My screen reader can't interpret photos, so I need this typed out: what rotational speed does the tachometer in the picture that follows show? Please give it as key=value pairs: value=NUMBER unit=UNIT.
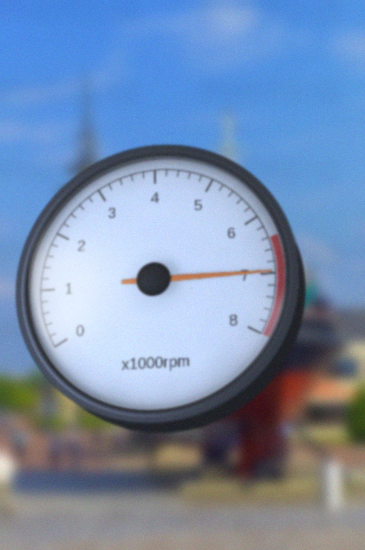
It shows value=7000 unit=rpm
